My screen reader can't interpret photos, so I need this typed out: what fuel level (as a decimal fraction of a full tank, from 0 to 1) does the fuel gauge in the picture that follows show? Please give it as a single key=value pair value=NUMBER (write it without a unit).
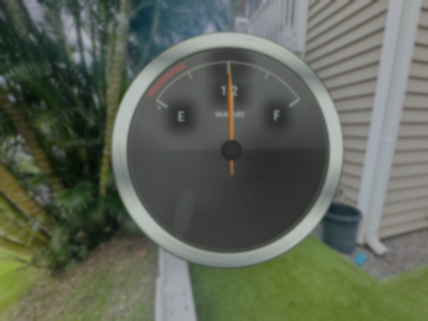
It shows value=0.5
